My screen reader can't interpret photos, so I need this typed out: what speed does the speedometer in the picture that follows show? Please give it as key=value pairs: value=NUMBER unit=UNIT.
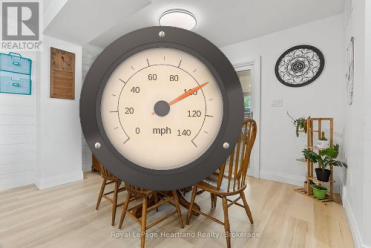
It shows value=100 unit=mph
